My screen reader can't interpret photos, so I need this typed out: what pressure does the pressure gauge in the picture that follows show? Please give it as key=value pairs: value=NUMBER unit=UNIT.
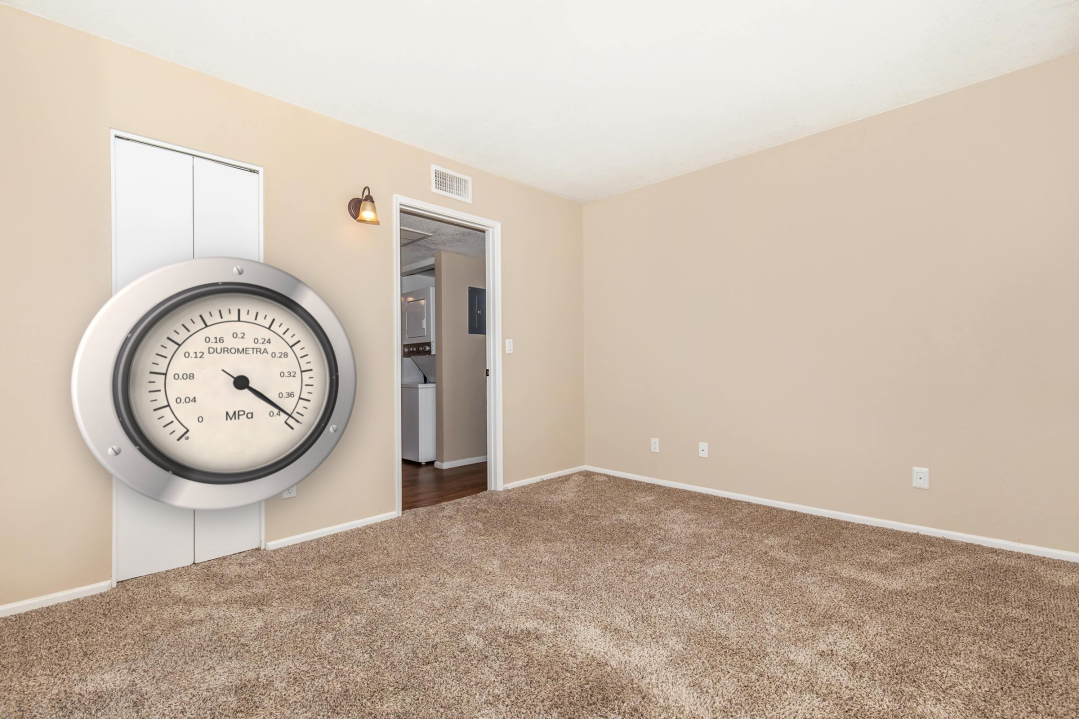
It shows value=0.39 unit=MPa
